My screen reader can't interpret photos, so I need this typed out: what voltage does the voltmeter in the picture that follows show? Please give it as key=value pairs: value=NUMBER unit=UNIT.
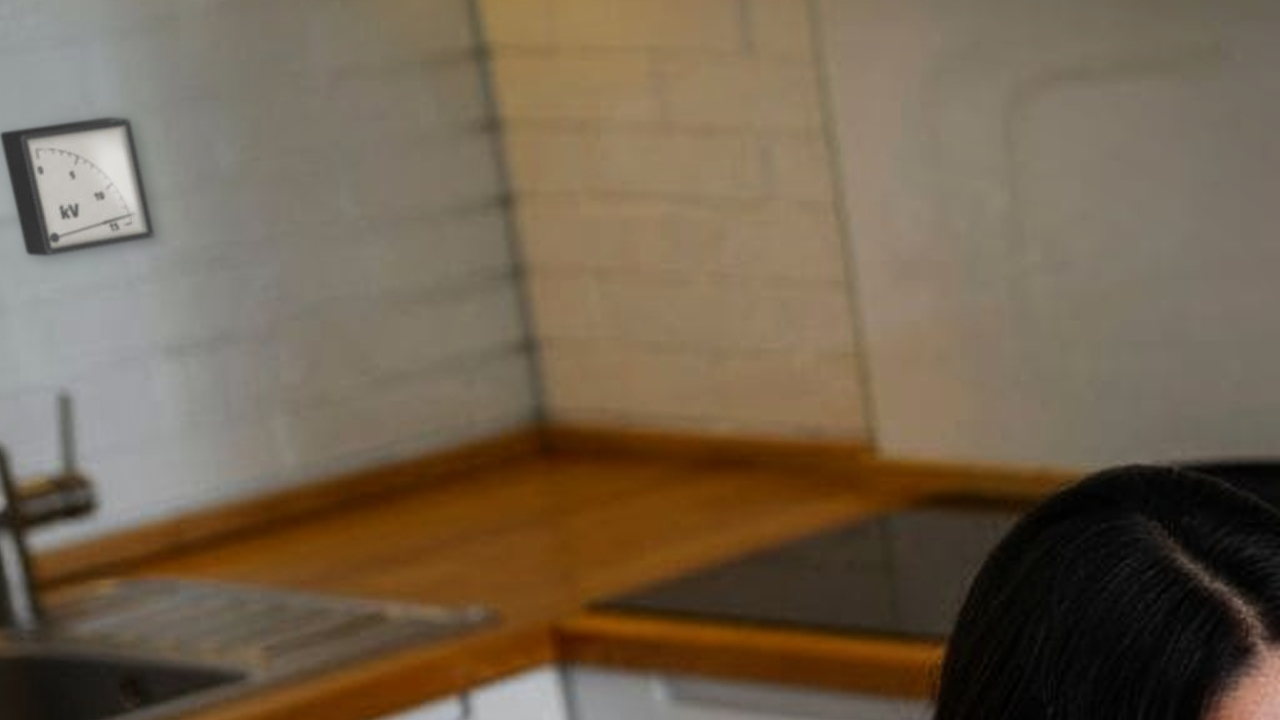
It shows value=14 unit=kV
